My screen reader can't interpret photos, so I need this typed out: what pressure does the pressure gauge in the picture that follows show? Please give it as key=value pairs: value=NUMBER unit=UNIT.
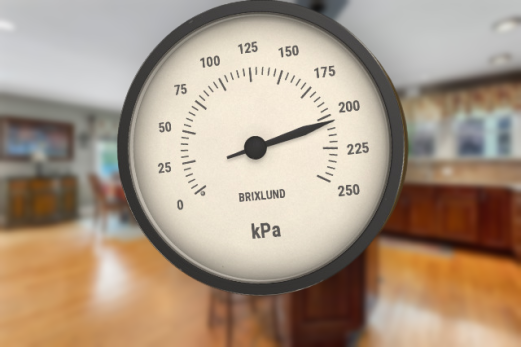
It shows value=205 unit=kPa
